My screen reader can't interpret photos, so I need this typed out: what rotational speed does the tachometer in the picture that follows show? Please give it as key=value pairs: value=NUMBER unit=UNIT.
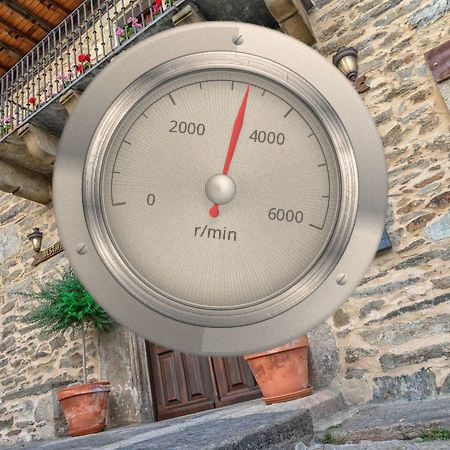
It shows value=3250 unit=rpm
